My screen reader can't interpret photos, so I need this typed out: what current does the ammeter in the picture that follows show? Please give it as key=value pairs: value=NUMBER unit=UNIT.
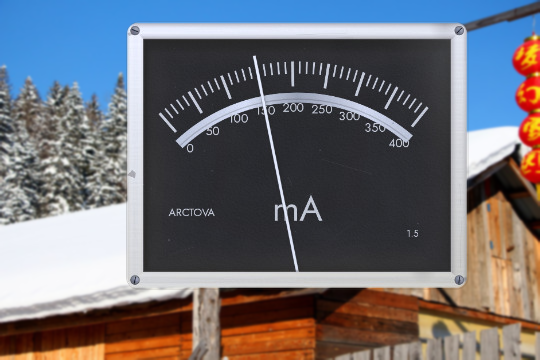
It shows value=150 unit=mA
